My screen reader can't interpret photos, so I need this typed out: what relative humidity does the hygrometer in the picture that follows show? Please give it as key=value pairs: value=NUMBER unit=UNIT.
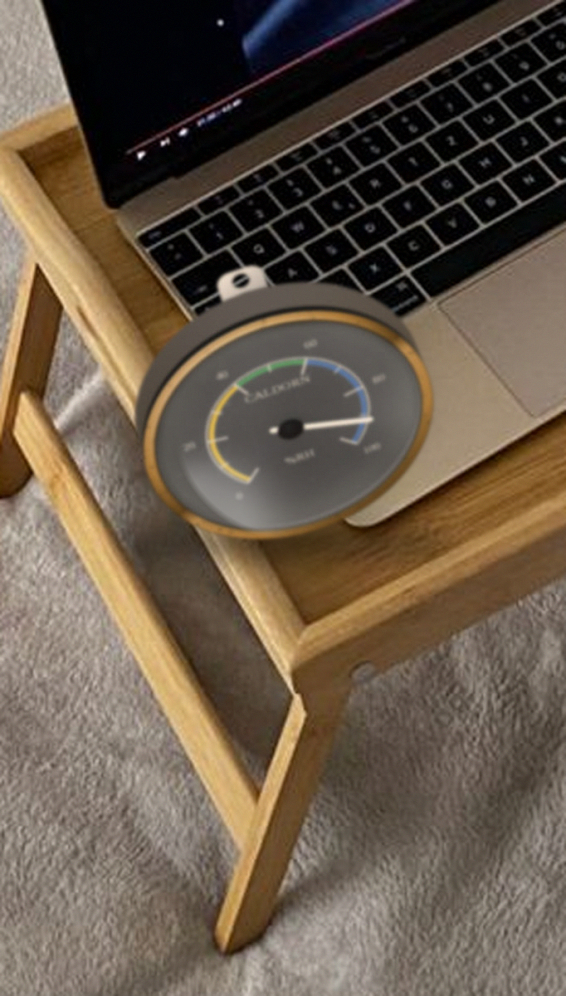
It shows value=90 unit=%
